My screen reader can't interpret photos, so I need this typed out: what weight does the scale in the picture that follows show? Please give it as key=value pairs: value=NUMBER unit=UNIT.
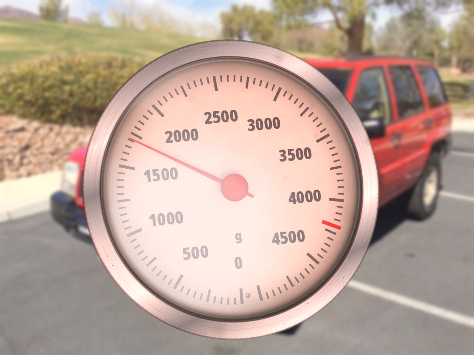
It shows value=1700 unit=g
